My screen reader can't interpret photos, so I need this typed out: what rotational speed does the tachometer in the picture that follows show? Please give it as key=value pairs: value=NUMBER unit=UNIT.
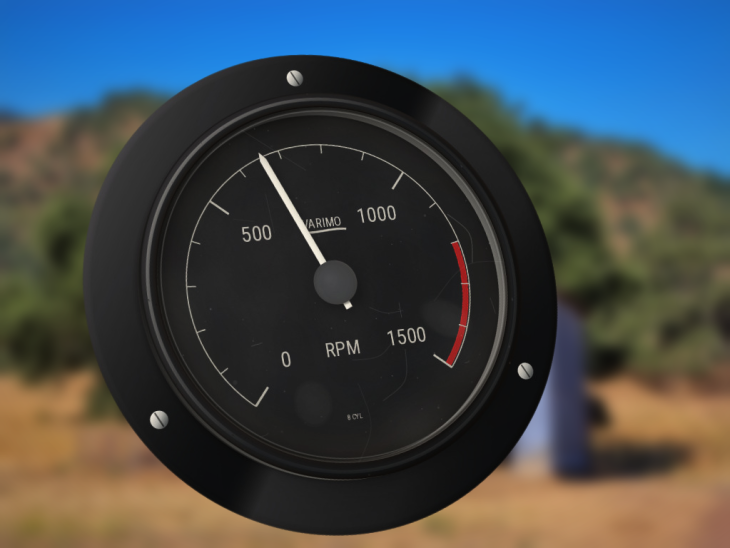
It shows value=650 unit=rpm
